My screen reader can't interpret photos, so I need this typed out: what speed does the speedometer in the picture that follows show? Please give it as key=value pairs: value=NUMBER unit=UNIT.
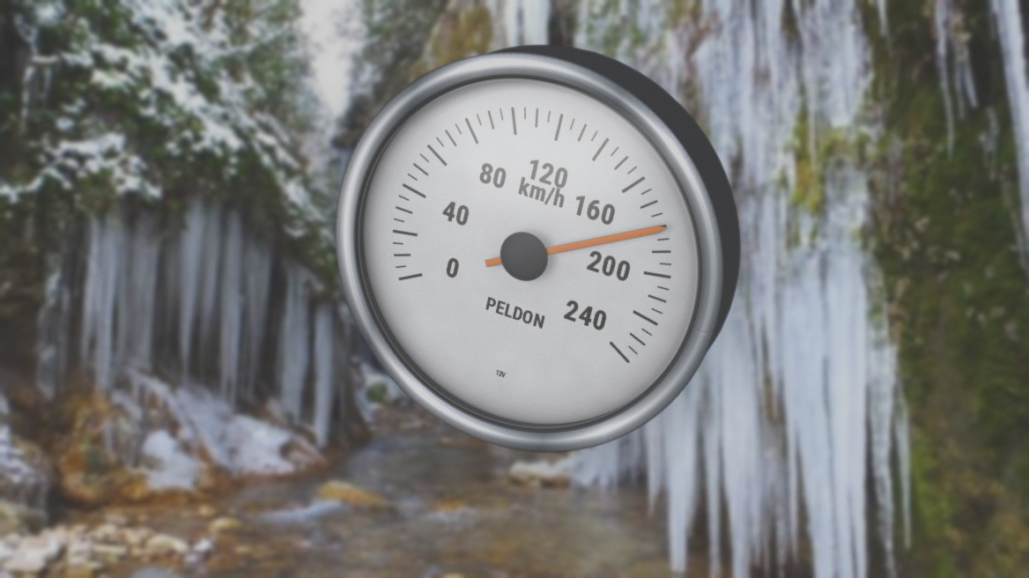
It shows value=180 unit=km/h
